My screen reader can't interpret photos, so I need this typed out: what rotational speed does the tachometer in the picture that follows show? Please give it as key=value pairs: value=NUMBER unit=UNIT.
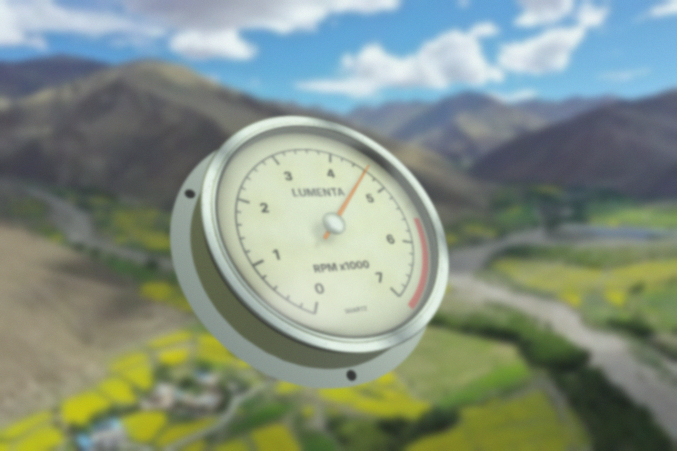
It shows value=4600 unit=rpm
